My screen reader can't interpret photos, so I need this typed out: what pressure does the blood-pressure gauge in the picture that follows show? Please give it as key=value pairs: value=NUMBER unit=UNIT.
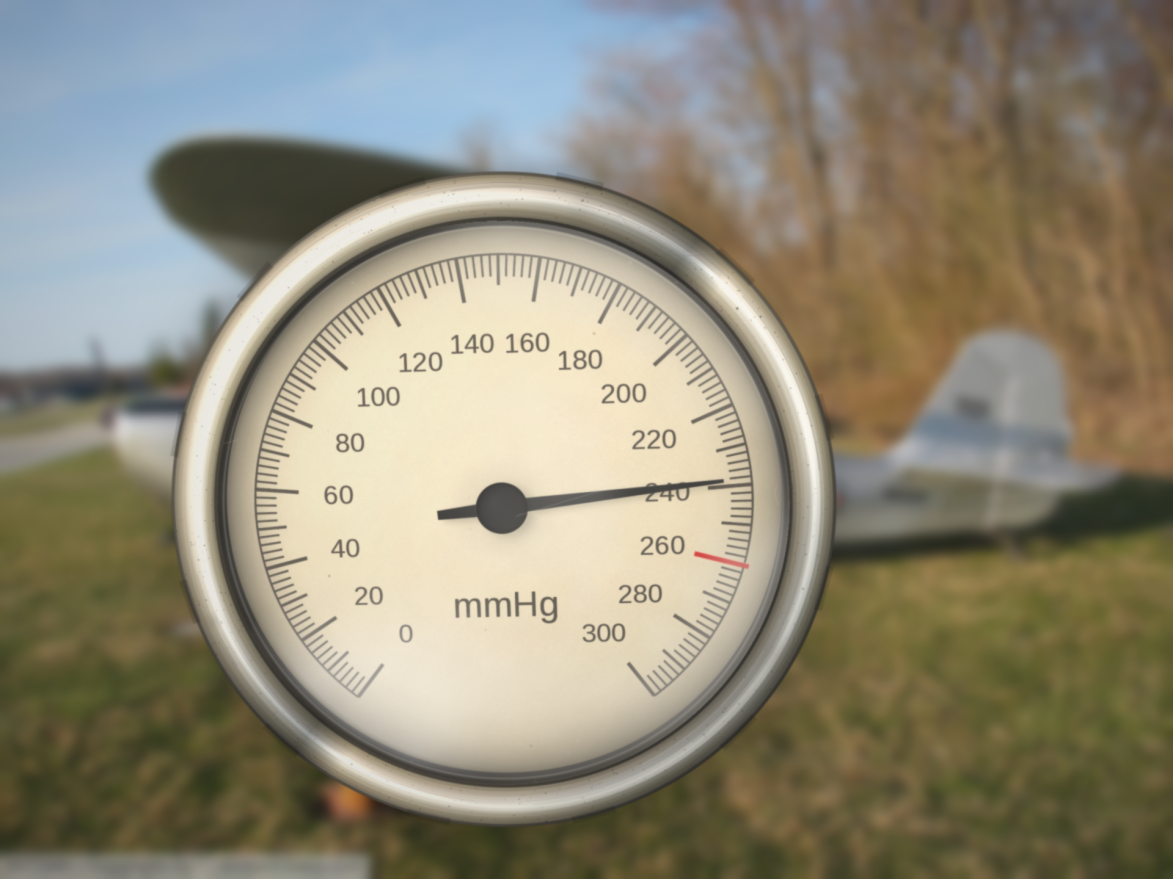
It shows value=238 unit=mmHg
